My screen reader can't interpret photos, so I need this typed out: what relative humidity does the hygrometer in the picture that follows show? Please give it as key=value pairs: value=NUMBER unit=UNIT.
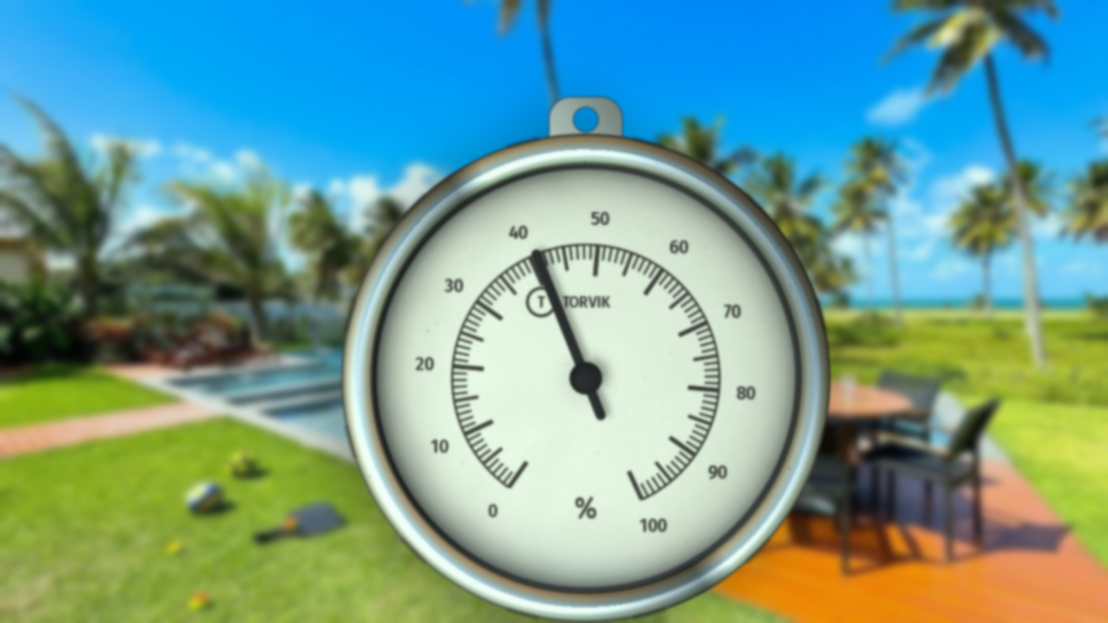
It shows value=41 unit=%
